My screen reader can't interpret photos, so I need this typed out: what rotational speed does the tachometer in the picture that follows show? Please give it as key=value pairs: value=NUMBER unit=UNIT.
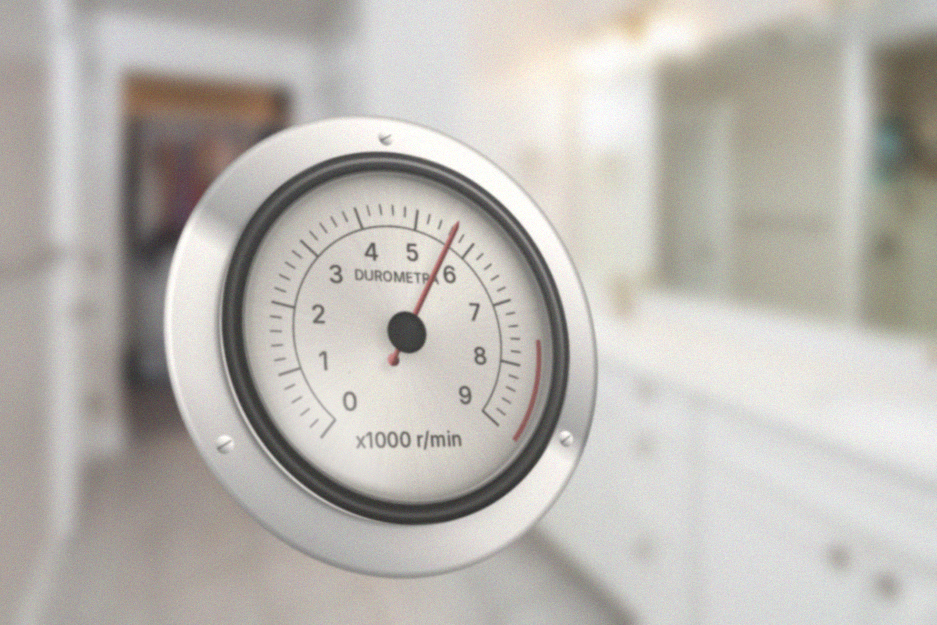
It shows value=5600 unit=rpm
